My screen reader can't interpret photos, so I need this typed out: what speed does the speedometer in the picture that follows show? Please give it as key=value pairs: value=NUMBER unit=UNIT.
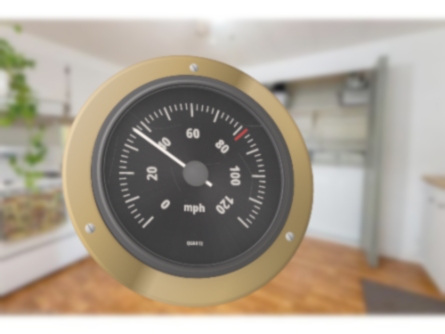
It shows value=36 unit=mph
